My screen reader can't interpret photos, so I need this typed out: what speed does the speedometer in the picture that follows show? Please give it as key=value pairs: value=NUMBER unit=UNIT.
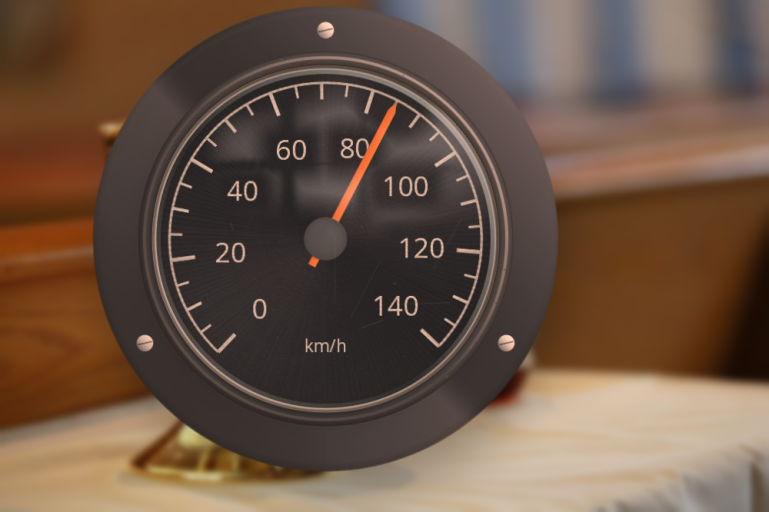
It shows value=85 unit=km/h
